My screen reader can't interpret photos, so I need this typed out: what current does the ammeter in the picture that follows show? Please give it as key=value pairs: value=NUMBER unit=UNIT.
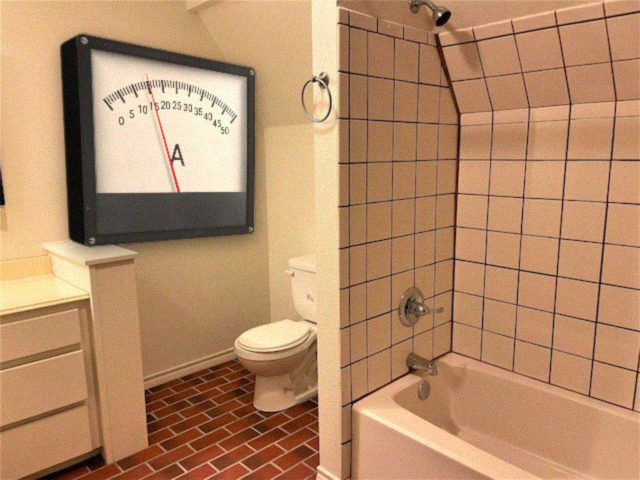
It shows value=15 unit=A
